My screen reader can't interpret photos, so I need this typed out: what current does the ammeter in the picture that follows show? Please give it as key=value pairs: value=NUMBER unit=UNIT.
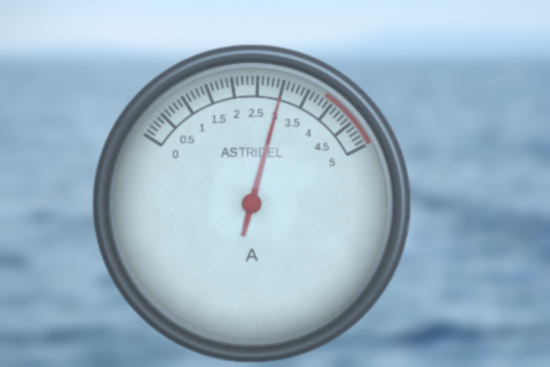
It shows value=3 unit=A
